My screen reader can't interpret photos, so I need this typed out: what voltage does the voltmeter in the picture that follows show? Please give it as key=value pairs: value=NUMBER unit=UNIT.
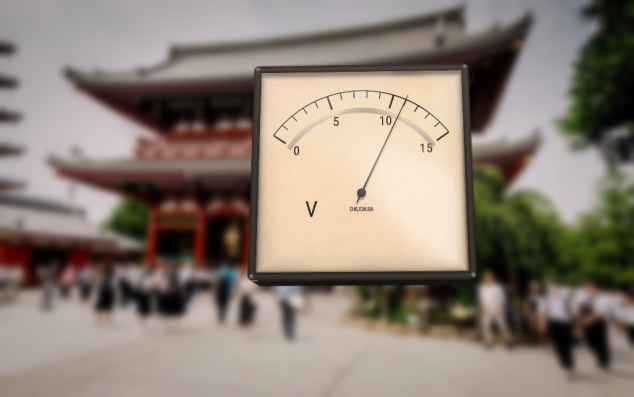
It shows value=11 unit=V
